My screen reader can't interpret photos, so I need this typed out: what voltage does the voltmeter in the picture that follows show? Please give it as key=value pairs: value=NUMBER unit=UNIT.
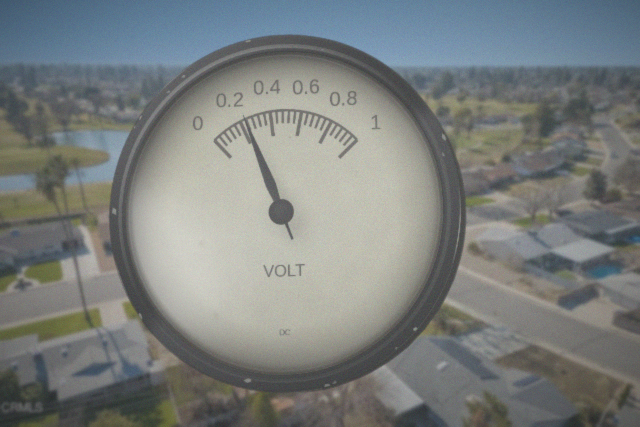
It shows value=0.24 unit=V
